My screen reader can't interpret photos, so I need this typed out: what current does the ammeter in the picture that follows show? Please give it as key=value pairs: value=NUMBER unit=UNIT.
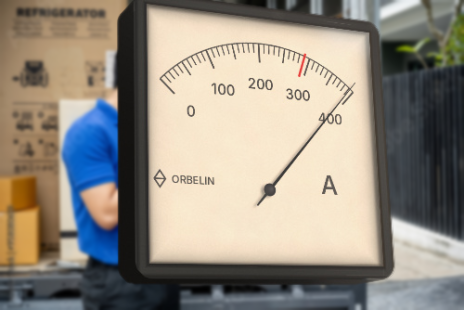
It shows value=390 unit=A
